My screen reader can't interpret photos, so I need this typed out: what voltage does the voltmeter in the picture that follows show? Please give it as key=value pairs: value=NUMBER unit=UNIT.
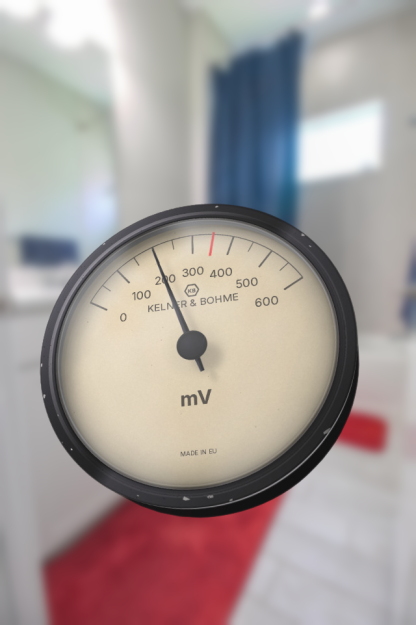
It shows value=200 unit=mV
